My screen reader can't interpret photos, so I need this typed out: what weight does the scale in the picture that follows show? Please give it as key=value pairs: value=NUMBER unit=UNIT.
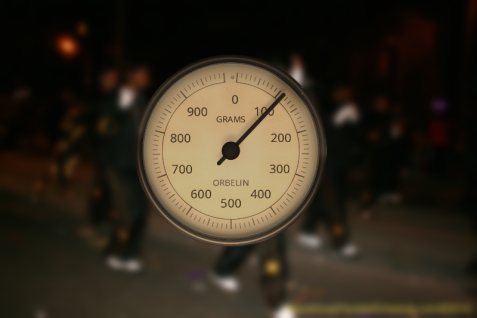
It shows value=110 unit=g
